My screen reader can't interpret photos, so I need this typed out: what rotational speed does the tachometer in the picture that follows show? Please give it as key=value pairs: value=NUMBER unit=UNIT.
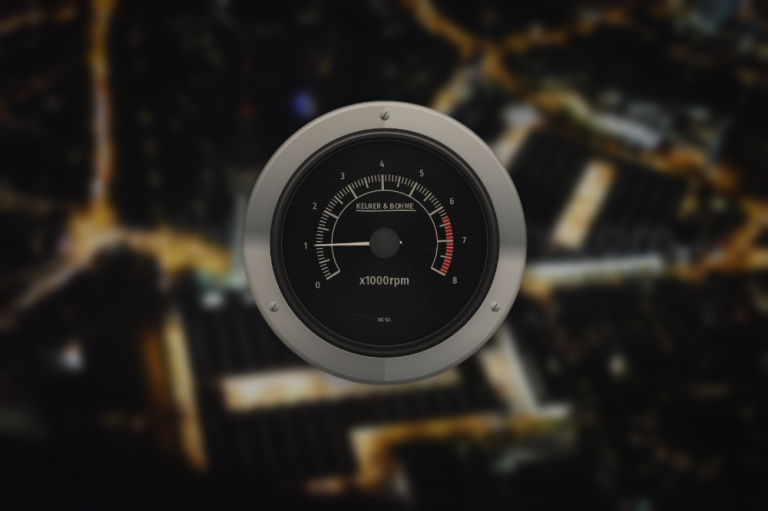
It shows value=1000 unit=rpm
